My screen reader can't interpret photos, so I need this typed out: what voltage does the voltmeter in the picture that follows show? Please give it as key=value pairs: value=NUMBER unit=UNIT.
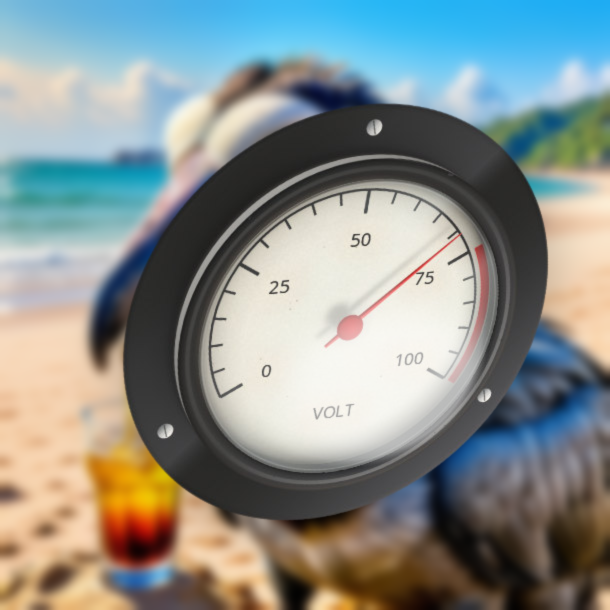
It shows value=70 unit=V
